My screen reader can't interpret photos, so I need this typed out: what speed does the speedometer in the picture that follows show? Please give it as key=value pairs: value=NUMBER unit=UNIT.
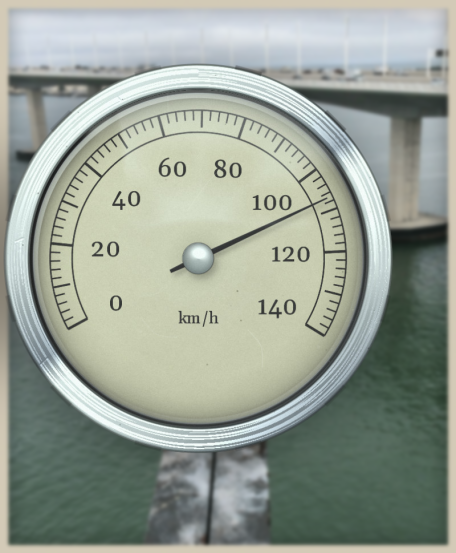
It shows value=107 unit=km/h
